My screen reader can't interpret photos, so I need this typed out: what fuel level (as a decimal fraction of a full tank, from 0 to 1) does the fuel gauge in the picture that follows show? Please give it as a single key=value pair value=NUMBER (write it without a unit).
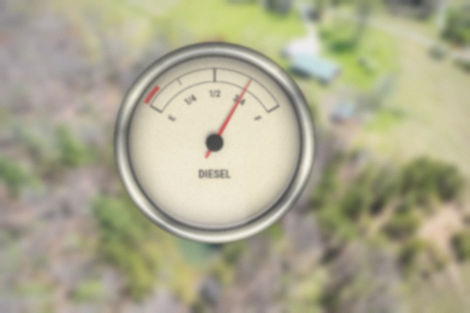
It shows value=0.75
